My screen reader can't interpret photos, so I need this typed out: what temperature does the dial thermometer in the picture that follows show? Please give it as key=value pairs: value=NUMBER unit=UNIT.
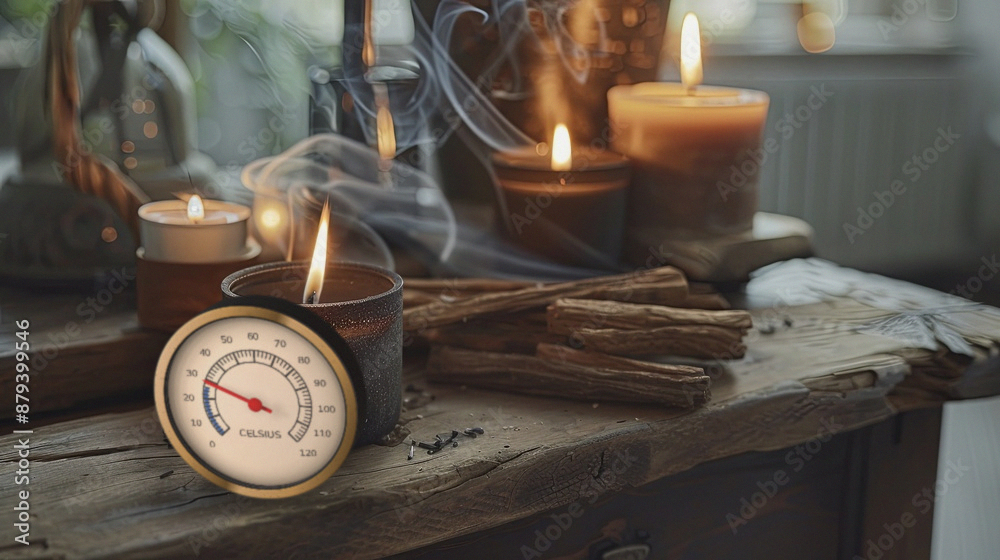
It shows value=30 unit=°C
